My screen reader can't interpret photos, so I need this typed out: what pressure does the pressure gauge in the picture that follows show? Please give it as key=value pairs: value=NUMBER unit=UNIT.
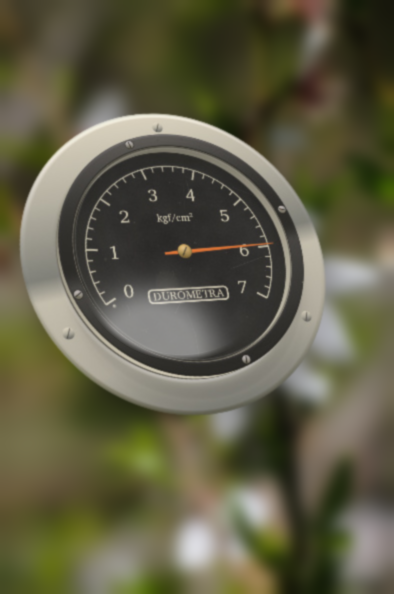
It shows value=6 unit=kg/cm²
